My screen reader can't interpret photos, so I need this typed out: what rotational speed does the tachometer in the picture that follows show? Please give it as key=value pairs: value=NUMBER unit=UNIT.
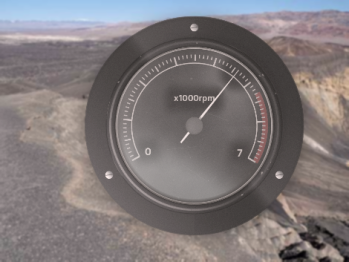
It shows value=4600 unit=rpm
